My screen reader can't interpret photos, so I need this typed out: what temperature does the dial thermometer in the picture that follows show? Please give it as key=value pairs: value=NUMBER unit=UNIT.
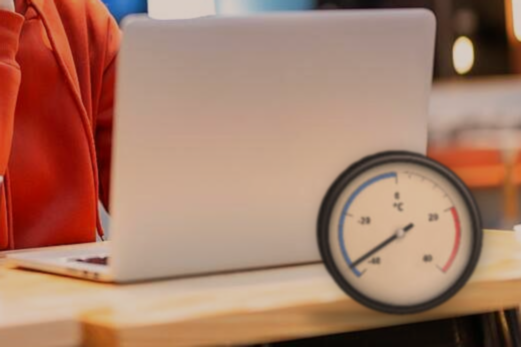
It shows value=-36 unit=°C
